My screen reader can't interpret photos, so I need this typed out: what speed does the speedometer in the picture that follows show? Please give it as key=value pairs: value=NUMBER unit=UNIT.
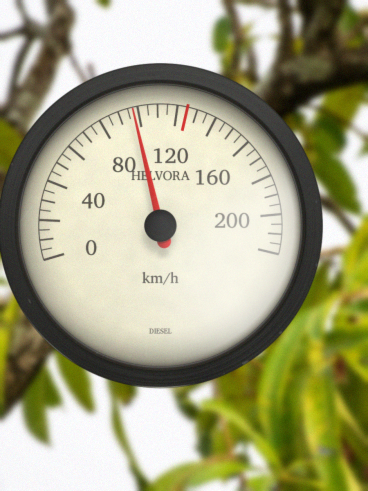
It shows value=97.5 unit=km/h
